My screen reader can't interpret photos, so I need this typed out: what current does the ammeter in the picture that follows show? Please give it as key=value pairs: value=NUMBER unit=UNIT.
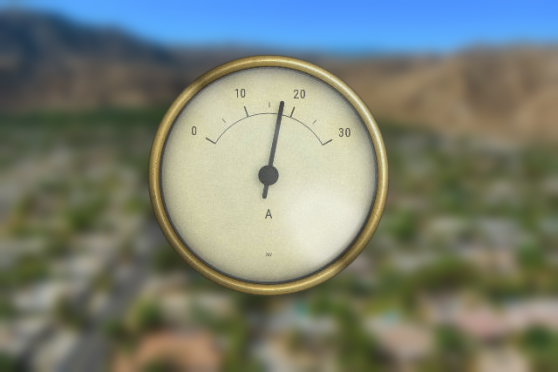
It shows value=17.5 unit=A
